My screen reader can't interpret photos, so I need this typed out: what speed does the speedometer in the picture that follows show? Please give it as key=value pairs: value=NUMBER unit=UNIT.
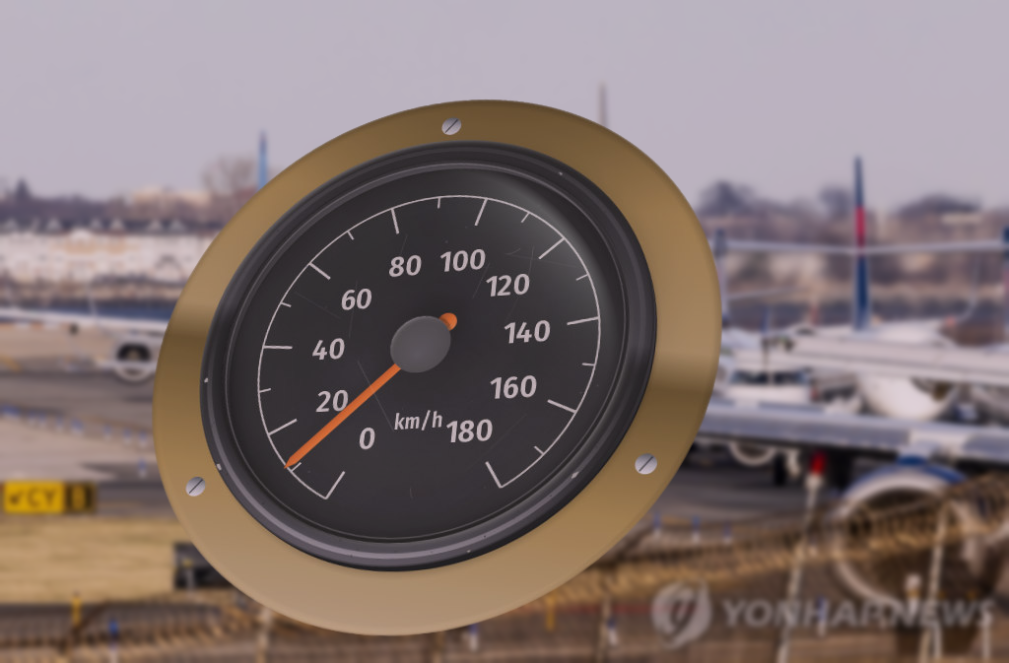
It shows value=10 unit=km/h
